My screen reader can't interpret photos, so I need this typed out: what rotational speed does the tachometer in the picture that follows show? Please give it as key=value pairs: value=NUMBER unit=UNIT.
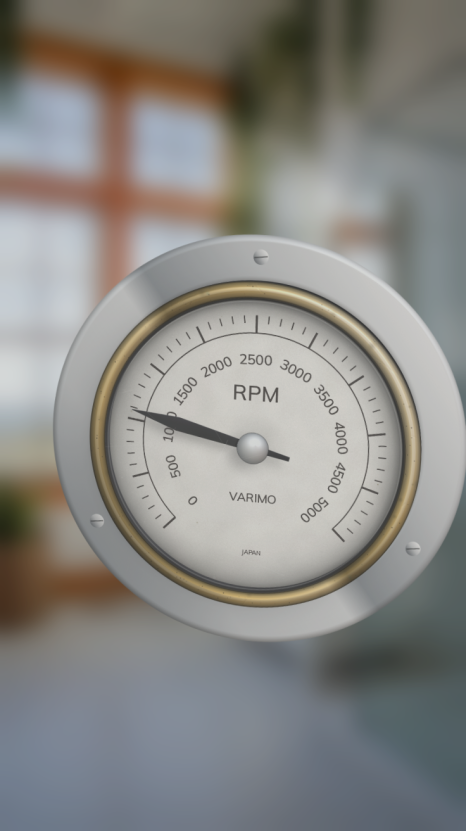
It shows value=1100 unit=rpm
